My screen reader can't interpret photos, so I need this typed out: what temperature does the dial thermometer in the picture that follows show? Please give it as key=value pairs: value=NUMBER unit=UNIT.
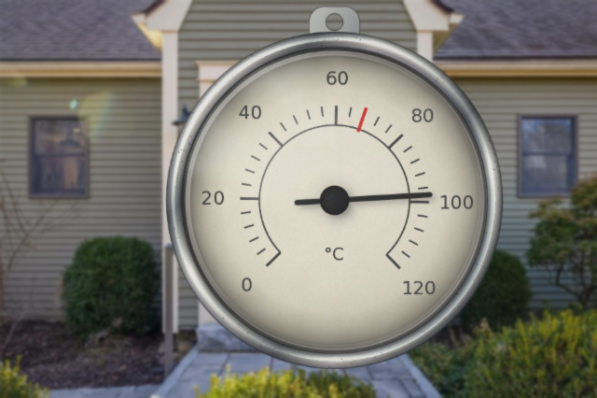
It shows value=98 unit=°C
